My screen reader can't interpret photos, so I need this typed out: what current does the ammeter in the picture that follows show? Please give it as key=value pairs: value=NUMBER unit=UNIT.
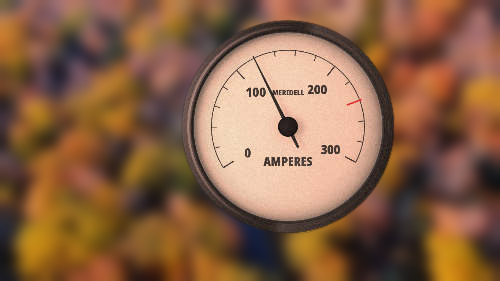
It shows value=120 unit=A
